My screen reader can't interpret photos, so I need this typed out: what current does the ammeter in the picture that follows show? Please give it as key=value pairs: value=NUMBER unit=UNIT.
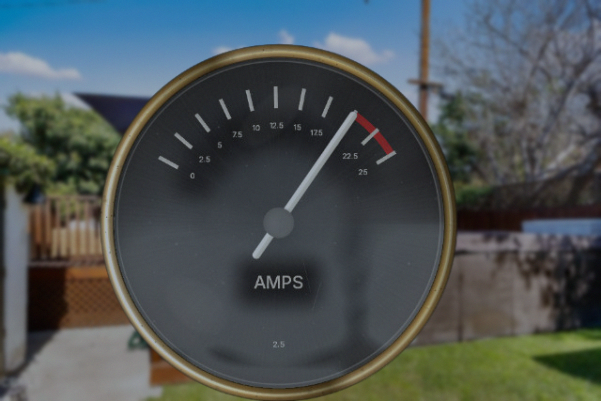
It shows value=20 unit=A
